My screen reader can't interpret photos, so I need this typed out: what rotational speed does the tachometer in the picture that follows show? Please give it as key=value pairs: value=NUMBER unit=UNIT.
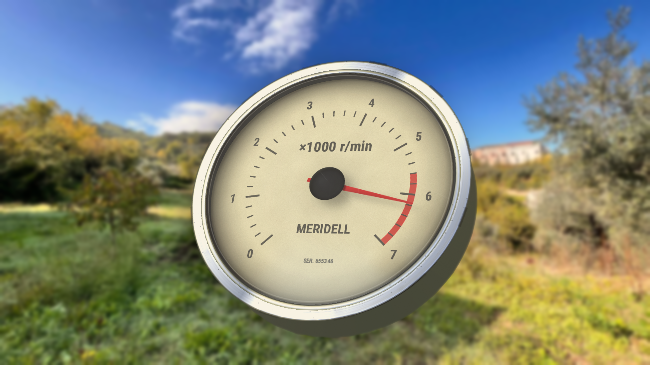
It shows value=6200 unit=rpm
